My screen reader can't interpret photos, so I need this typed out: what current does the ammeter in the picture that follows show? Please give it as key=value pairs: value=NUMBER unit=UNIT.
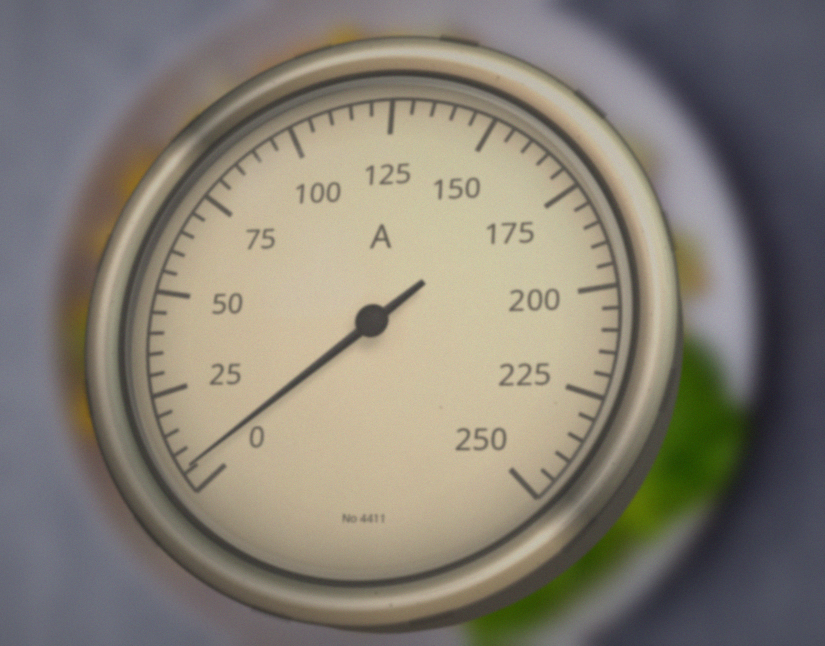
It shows value=5 unit=A
